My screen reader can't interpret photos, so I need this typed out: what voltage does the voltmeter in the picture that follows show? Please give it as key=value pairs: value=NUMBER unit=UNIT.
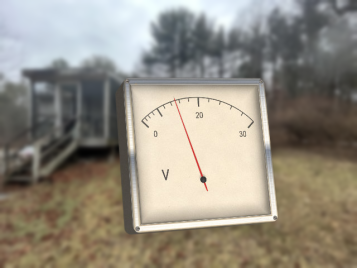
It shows value=15 unit=V
